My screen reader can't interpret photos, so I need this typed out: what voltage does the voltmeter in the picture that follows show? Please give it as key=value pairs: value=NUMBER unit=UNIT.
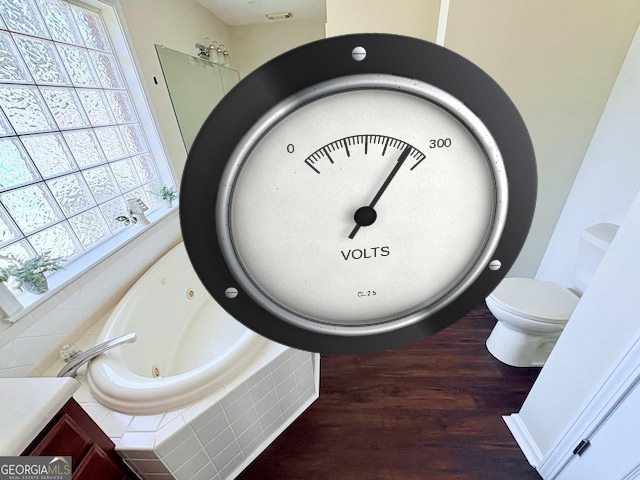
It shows value=250 unit=V
